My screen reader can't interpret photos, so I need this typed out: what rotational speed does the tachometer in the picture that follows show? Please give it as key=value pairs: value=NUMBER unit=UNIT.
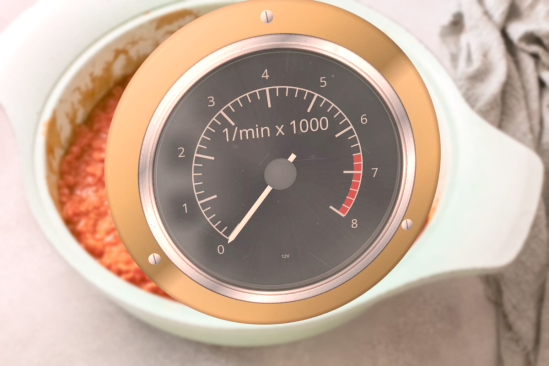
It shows value=0 unit=rpm
